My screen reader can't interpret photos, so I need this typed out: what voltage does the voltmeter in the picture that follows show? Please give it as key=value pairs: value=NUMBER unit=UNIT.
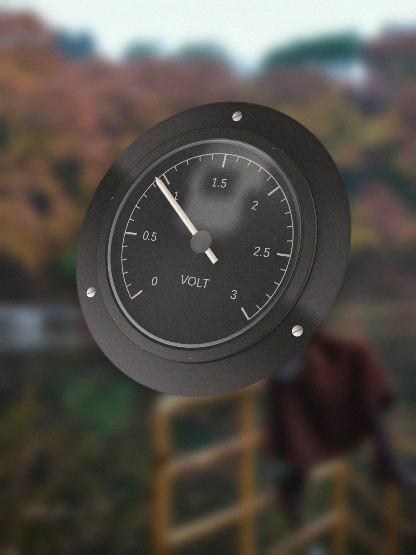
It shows value=0.95 unit=V
